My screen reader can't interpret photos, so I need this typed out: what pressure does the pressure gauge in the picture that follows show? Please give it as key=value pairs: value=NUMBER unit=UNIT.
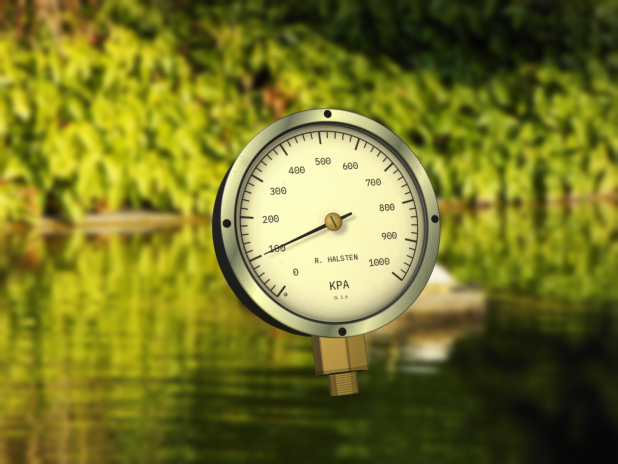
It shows value=100 unit=kPa
